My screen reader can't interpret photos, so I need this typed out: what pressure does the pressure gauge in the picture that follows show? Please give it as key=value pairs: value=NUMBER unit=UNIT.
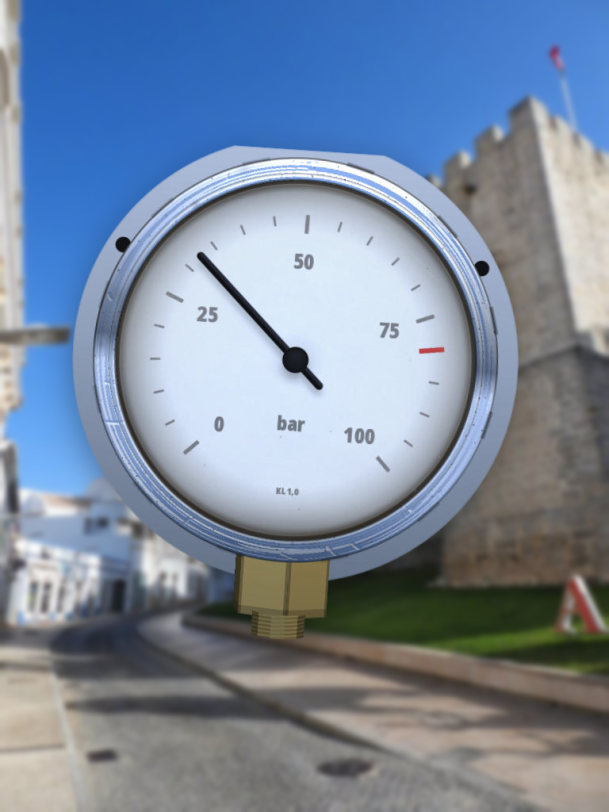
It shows value=32.5 unit=bar
